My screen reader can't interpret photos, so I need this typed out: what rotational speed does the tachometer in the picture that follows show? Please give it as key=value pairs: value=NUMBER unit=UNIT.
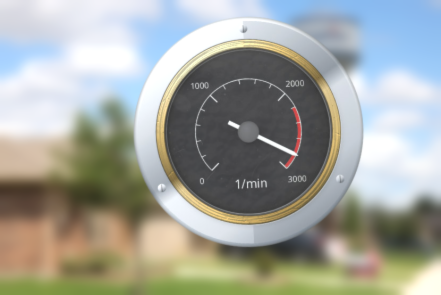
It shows value=2800 unit=rpm
